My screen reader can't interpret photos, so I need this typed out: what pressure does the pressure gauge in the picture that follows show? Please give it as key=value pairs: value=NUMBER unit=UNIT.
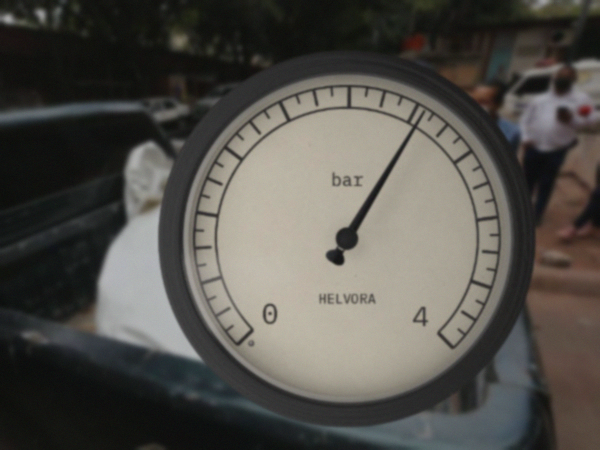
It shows value=2.45 unit=bar
